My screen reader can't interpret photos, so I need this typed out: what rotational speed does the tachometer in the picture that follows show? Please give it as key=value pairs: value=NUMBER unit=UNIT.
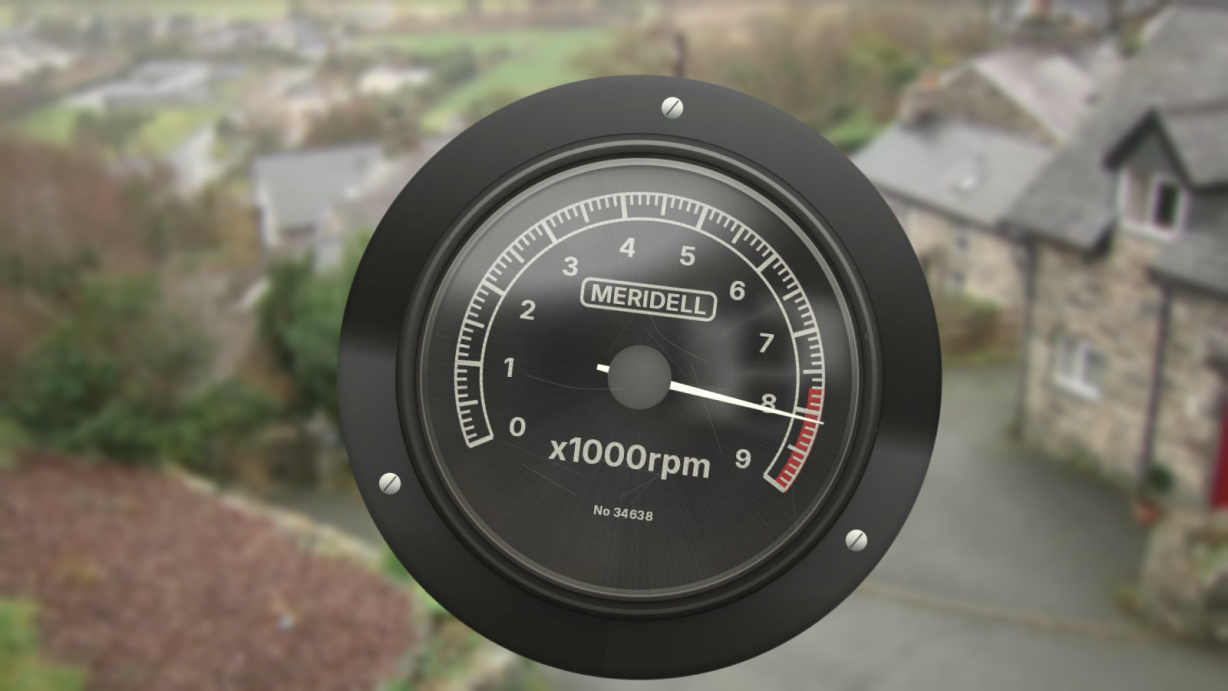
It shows value=8100 unit=rpm
